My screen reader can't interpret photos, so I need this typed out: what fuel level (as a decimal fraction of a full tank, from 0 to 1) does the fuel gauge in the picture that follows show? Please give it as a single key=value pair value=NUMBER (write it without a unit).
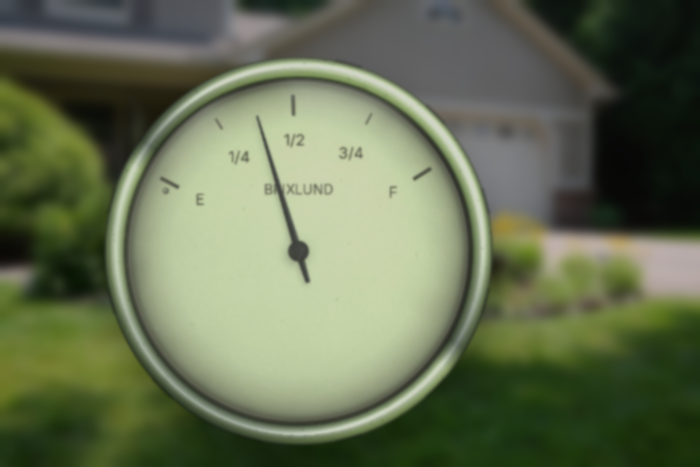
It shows value=0.375
